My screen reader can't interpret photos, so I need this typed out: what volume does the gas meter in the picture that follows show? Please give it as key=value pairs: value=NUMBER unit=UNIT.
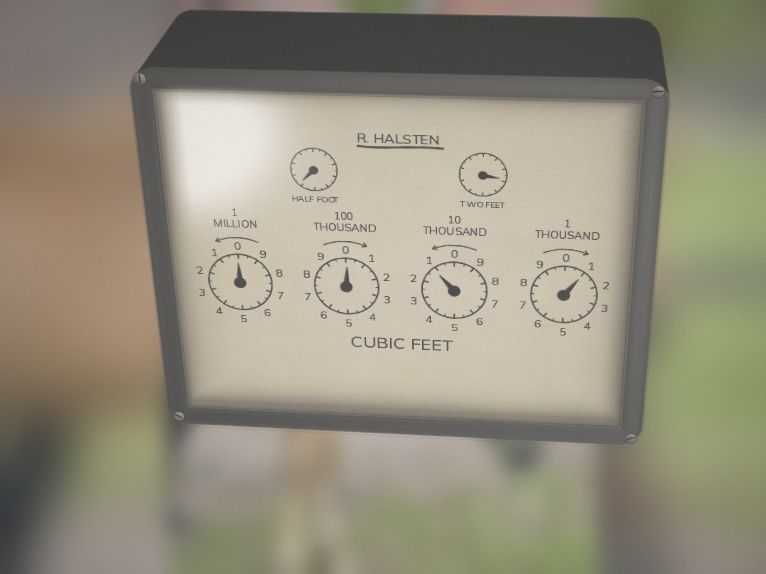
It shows value=1100 unit=ft³
